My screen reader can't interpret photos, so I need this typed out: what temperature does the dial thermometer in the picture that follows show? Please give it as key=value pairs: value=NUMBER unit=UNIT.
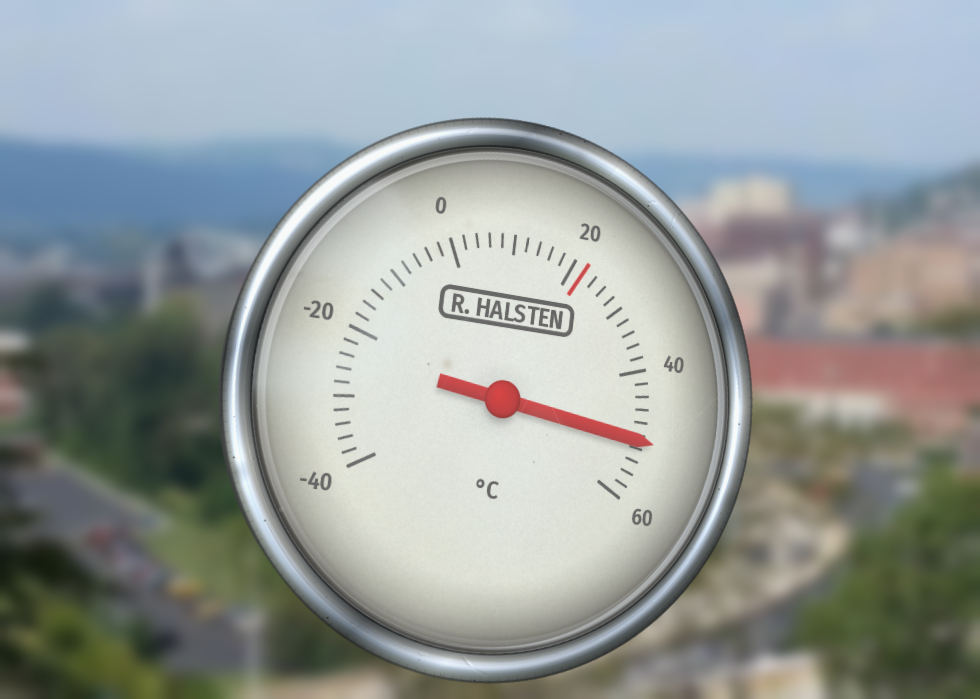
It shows value=51 unit=°C
